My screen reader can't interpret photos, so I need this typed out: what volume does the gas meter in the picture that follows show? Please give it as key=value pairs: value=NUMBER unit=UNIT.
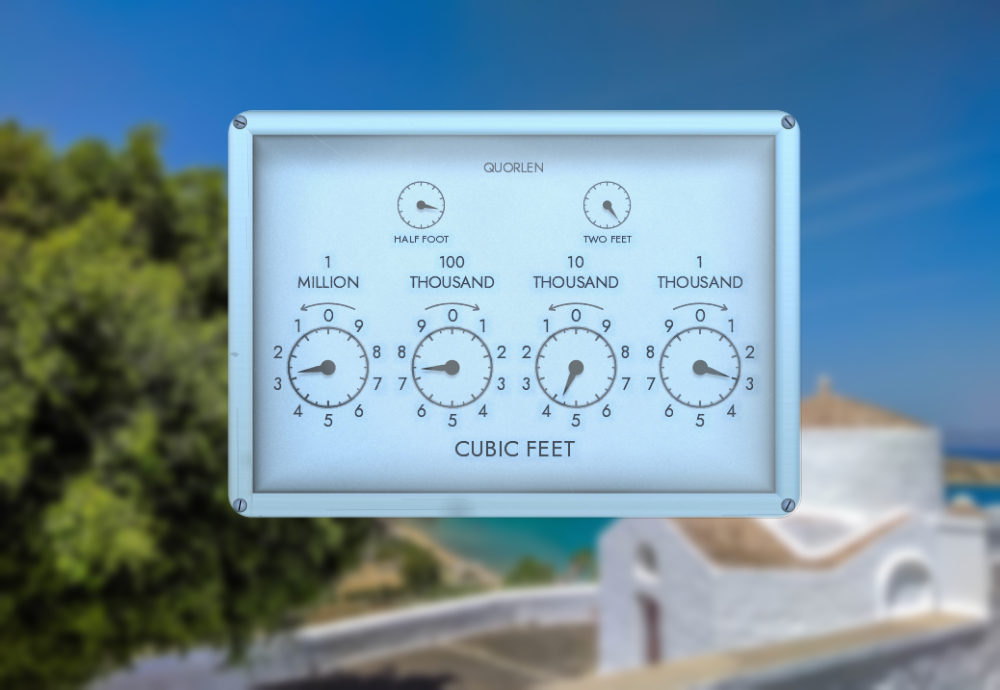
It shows value=274300 unit=ft³
